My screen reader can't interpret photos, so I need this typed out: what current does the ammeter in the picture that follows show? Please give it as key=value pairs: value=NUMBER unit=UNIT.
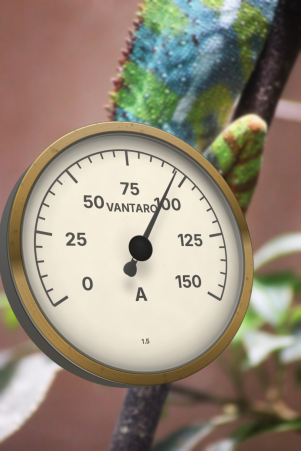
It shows value=95 unit=A
